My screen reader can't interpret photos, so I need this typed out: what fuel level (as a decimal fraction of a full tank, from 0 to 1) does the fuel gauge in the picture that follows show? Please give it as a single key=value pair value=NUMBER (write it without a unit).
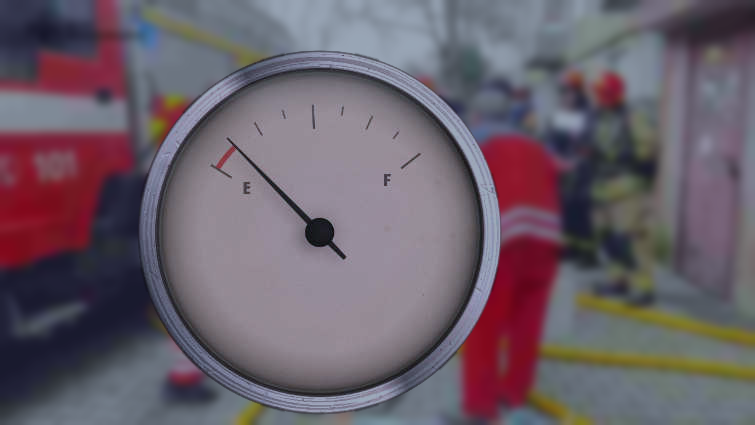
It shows value=0.125
